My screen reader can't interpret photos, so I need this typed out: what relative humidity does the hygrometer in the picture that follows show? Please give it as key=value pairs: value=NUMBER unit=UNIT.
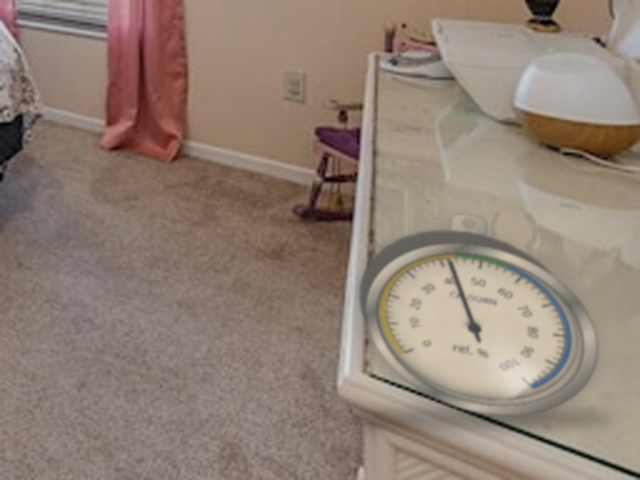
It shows value=42 unit=%
